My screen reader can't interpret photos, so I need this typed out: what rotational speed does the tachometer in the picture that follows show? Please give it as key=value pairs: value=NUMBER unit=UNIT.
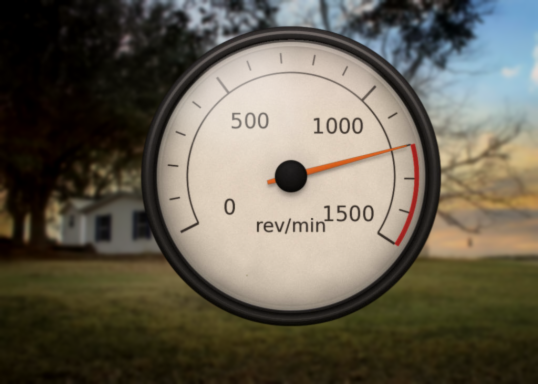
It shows value=1200 unit=rpm
